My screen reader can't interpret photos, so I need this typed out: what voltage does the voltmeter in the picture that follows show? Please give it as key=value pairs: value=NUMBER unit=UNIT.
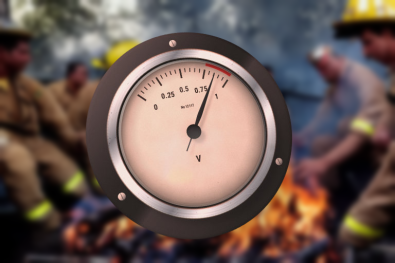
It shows value=0.85 unit=V
